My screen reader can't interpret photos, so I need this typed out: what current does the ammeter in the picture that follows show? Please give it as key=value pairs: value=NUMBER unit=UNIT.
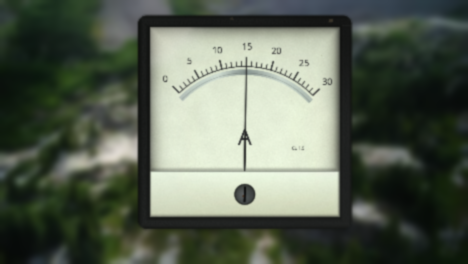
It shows value=15 unit=A
